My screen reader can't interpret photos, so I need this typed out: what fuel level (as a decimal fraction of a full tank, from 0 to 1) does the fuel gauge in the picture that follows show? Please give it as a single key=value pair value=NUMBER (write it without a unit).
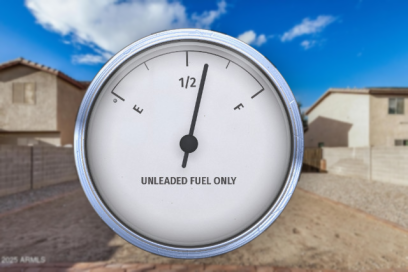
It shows value=0.625
